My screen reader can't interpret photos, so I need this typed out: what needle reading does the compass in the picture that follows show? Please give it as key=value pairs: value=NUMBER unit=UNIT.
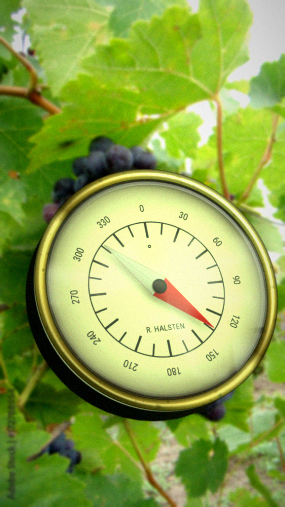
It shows value=135 unit=°
